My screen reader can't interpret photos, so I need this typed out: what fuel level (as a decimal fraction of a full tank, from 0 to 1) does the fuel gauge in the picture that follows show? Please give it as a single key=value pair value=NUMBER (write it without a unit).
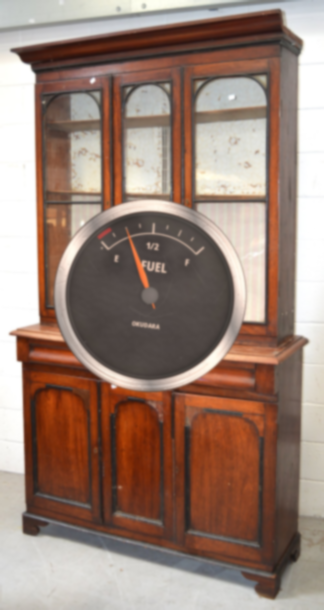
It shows value=0.25
